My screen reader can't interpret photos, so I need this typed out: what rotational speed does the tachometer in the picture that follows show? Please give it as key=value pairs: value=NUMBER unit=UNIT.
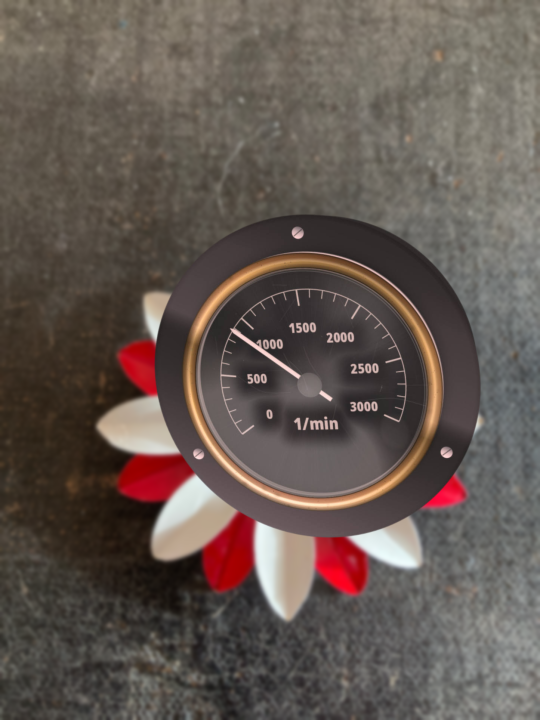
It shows value=900 unit=rpm
